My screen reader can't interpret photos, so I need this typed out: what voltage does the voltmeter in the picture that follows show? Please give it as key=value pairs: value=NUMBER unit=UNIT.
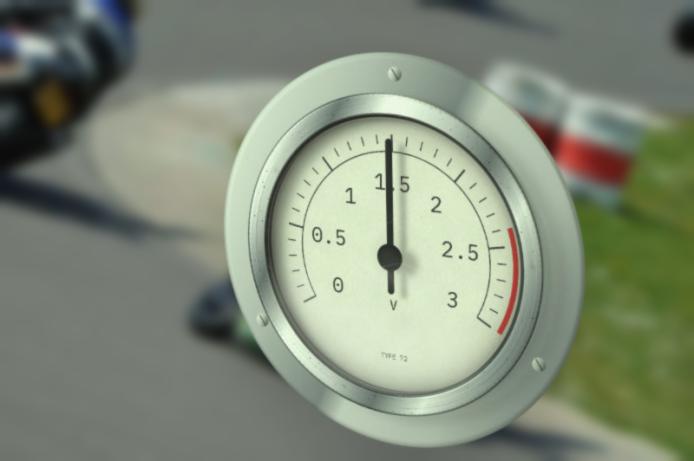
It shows value=1.5 unit=V
